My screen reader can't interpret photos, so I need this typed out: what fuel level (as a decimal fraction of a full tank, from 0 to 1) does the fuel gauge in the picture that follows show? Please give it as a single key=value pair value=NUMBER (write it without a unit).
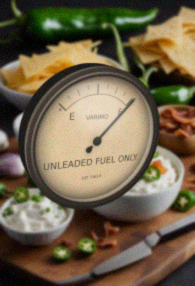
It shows value=1
